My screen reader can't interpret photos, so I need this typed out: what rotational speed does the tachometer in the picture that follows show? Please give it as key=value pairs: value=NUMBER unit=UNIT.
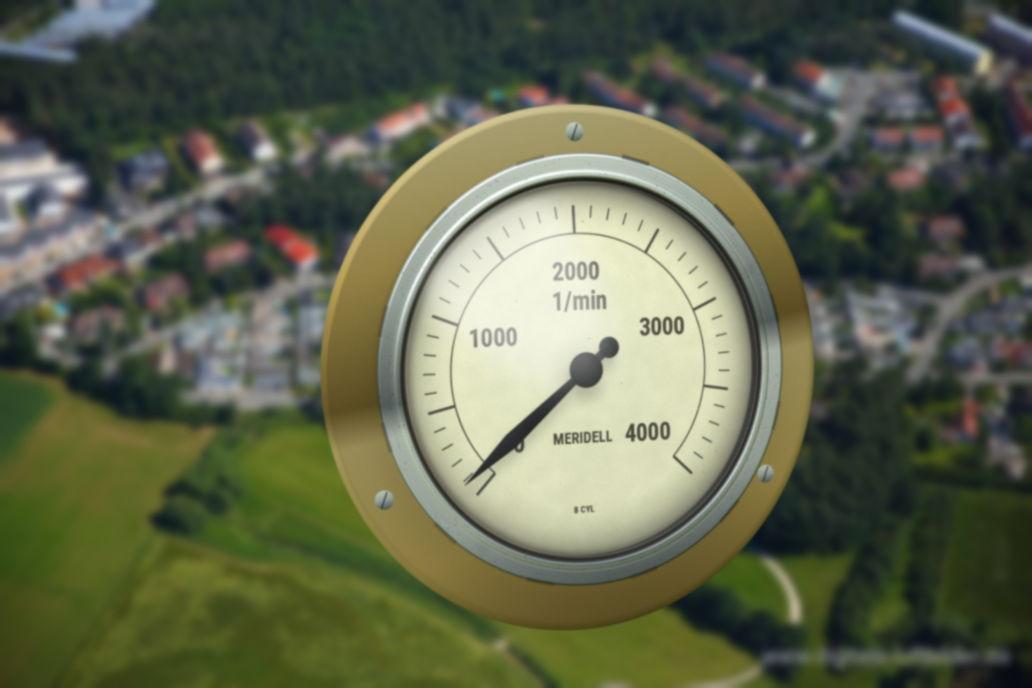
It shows value=100 unit=rpm
